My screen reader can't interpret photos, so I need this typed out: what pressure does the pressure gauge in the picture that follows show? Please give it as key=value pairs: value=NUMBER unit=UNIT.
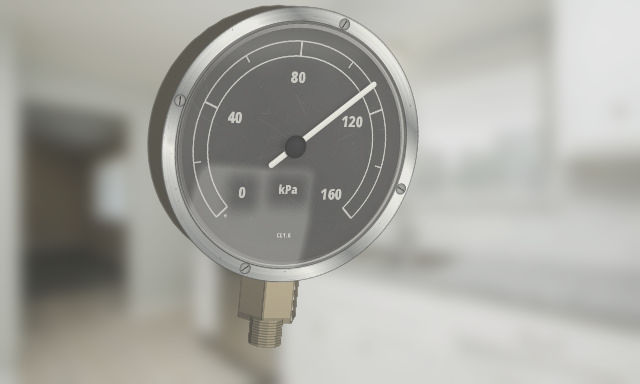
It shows value=110 unit=kPa
